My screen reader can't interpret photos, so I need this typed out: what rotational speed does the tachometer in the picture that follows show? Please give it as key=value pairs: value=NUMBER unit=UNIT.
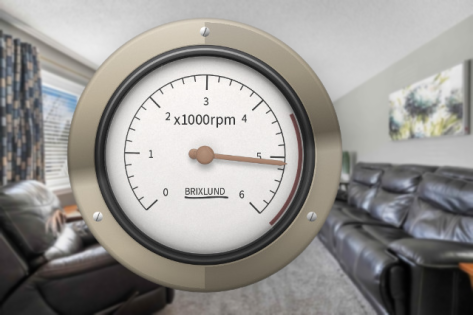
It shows value=5100 unit=rpm
